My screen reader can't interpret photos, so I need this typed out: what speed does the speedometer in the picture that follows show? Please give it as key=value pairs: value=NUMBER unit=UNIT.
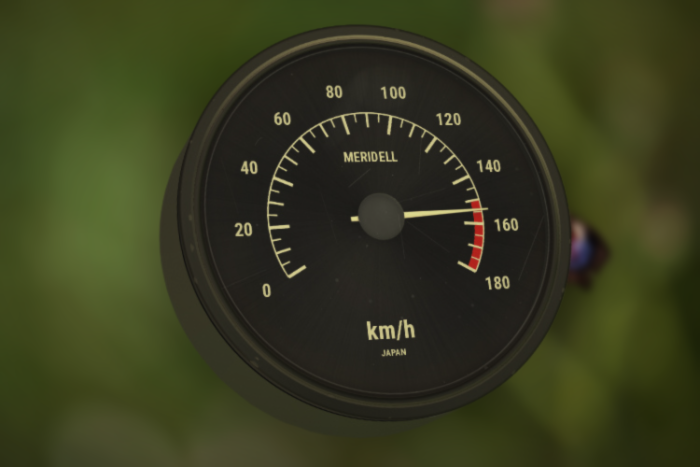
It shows value=155 unit=km/h
